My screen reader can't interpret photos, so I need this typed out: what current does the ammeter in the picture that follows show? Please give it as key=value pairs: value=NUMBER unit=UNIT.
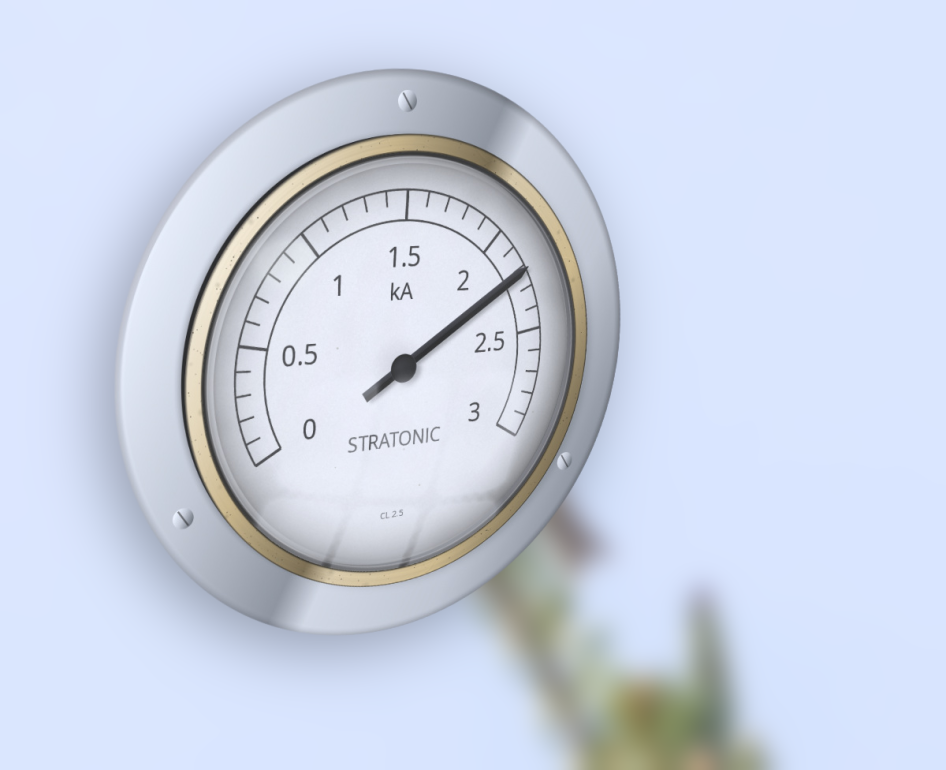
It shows value=2.2 unit=kA
